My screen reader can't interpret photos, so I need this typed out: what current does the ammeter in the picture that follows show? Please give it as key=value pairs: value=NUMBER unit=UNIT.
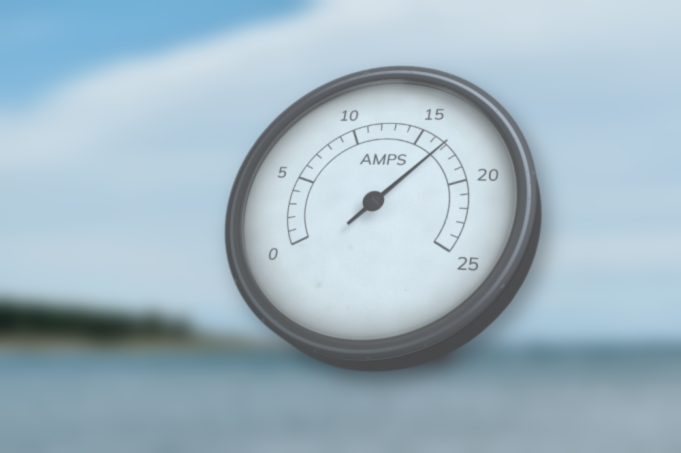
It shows value=17 unit=A
